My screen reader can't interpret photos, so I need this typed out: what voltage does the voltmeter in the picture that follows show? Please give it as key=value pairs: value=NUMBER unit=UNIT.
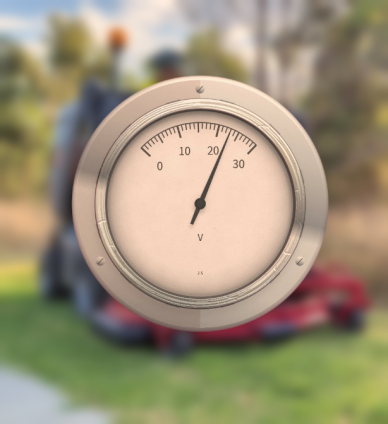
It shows value=23 unit=V
